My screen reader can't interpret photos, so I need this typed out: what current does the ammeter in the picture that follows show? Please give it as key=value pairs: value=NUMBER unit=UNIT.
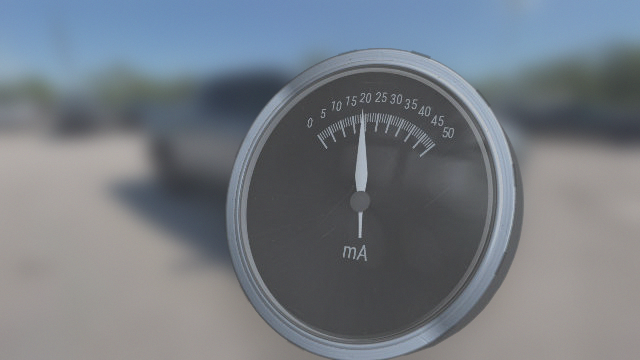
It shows value=20 unit=mA
